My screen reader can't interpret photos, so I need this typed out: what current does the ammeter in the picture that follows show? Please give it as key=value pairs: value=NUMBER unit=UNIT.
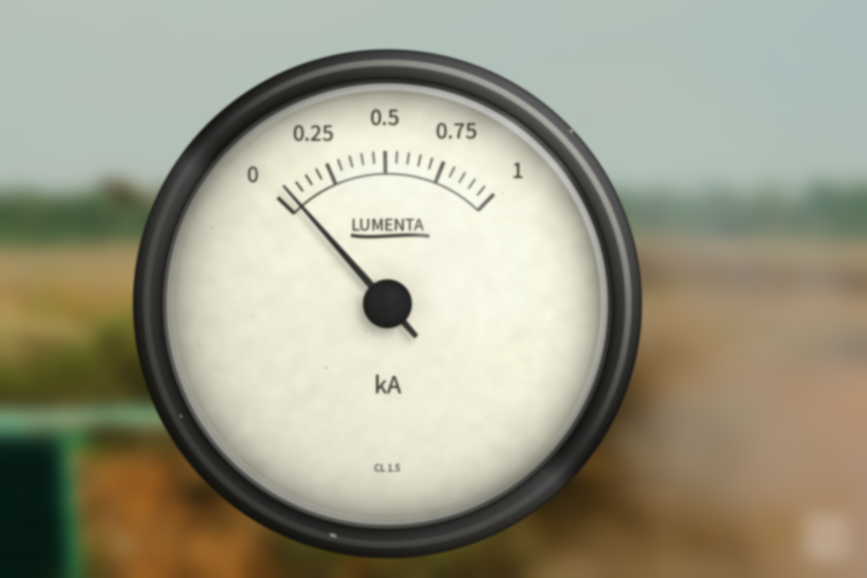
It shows value=0.05 unit=kA
